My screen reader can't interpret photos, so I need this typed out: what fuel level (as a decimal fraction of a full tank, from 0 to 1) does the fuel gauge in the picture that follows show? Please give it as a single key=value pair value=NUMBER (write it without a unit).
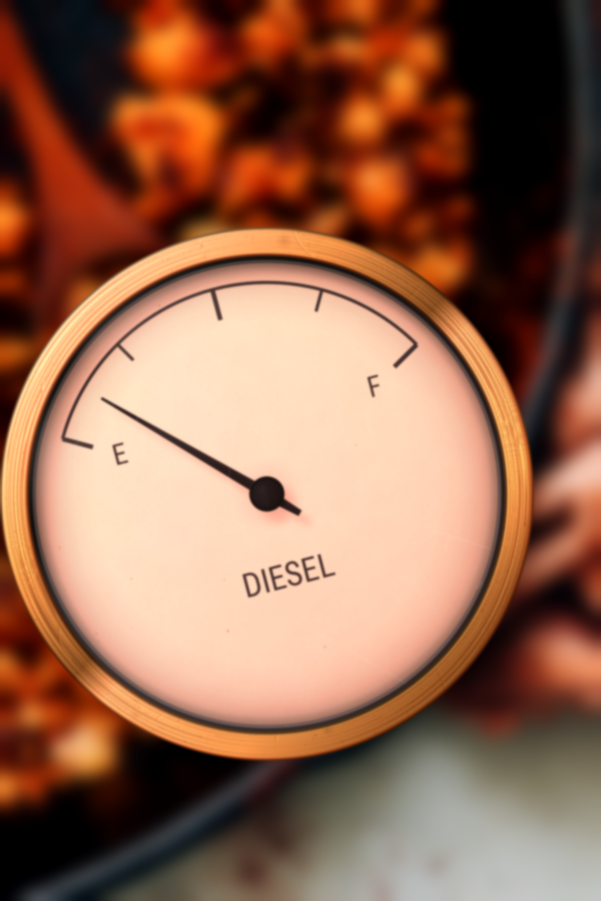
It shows value=0.125
